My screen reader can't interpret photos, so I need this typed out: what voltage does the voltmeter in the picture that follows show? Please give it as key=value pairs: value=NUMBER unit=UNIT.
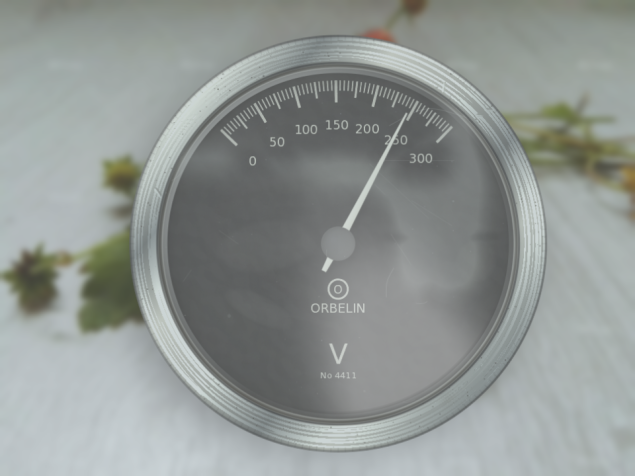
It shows value=245 unit=V
